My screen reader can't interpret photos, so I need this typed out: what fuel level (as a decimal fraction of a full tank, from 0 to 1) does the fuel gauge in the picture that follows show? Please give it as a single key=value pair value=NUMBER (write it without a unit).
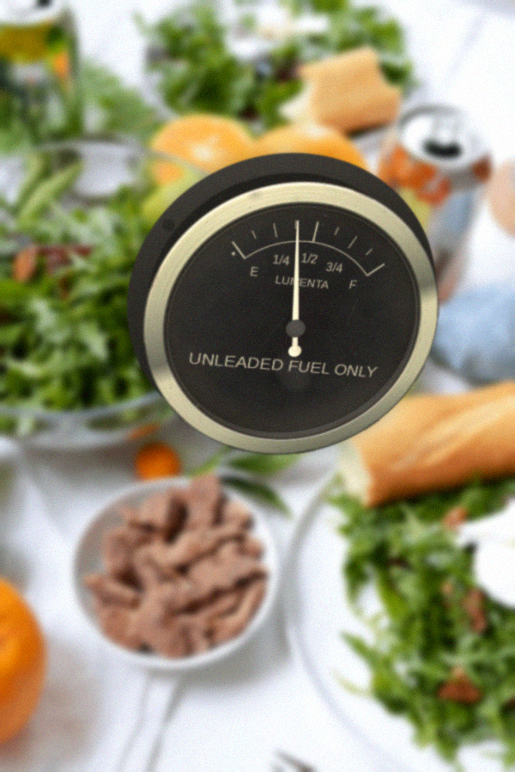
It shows value=0.375
